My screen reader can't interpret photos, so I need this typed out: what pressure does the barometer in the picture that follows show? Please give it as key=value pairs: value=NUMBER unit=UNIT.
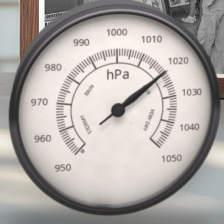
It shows value=1020 unit=hPa
